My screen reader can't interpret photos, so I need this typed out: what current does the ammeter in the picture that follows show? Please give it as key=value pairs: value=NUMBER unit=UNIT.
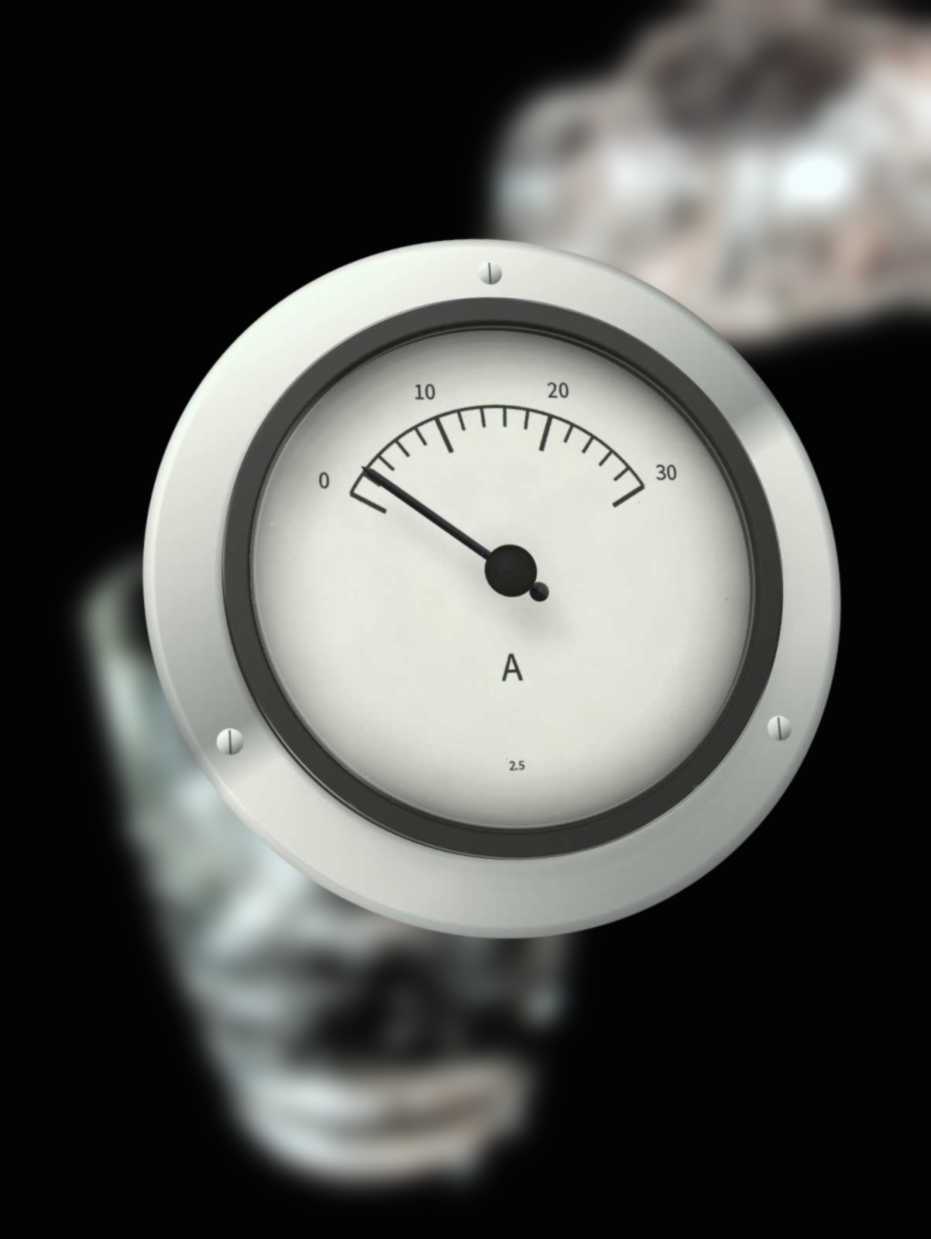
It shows value=2 unit=A
